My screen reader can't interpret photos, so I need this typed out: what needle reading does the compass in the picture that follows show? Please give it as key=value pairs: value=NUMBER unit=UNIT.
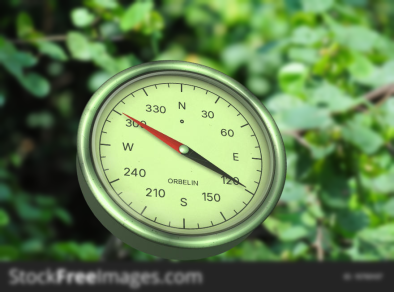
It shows value=300 unit=°
